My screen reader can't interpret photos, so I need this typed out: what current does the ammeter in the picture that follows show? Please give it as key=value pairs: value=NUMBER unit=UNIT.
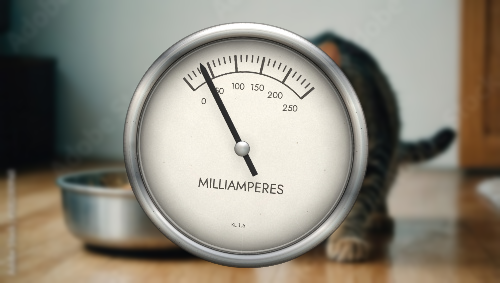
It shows value=40 unit=mA
